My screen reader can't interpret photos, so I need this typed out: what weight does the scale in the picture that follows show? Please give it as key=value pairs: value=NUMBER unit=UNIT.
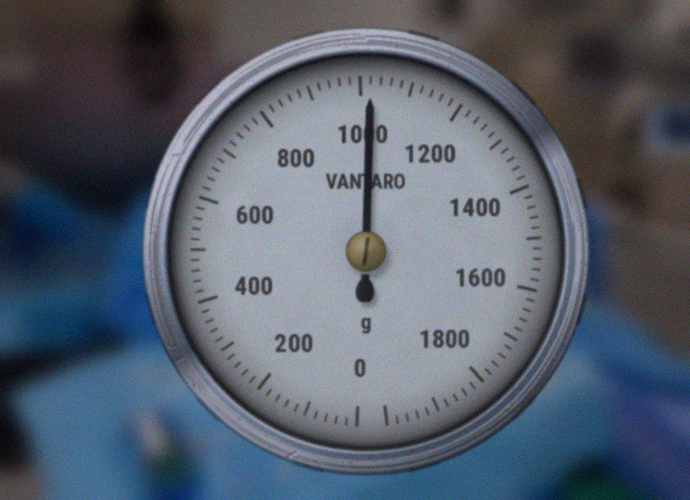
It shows value=1020 unit=g
